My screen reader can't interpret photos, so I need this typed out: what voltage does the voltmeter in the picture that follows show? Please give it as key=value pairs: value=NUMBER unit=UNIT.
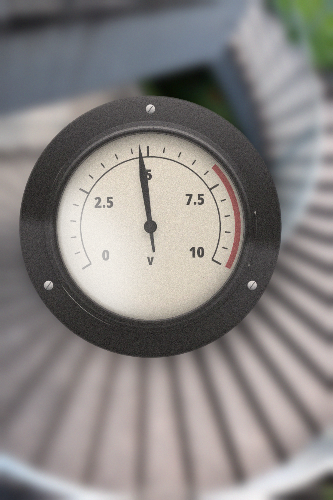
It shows value=4.75 unit=V
